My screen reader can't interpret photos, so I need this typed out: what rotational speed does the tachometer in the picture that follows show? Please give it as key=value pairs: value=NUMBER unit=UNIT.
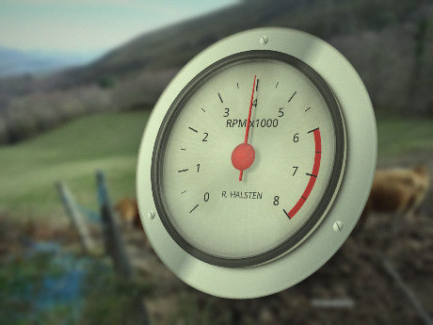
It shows value=4000 unit=rpm
